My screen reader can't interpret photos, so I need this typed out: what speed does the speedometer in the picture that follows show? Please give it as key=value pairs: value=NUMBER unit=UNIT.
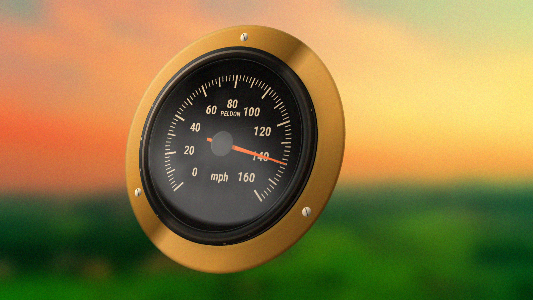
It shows value=140 unit=mph
